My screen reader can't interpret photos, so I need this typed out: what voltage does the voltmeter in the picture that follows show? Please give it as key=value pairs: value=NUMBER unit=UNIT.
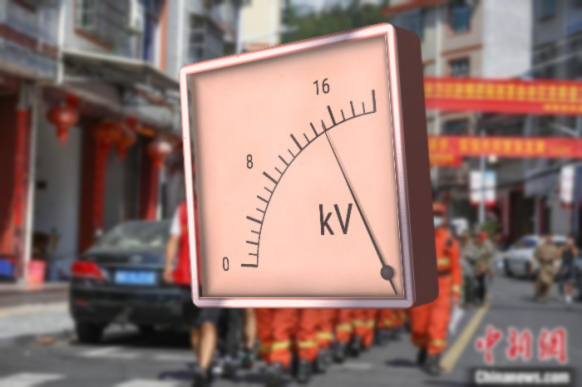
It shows value=15 unit=kV
